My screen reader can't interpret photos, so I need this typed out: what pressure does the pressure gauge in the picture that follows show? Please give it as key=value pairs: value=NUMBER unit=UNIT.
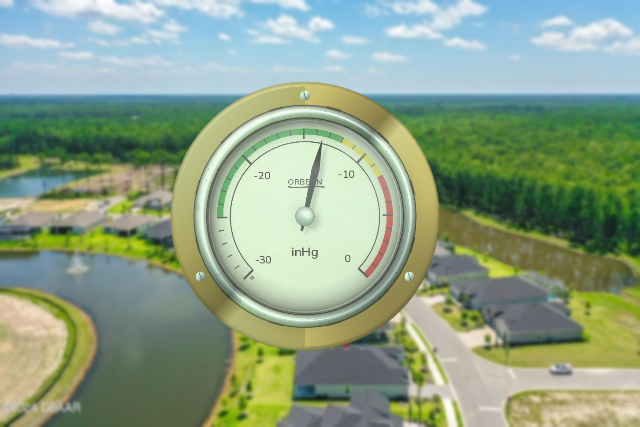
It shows value=-13.5 unit=inHg
